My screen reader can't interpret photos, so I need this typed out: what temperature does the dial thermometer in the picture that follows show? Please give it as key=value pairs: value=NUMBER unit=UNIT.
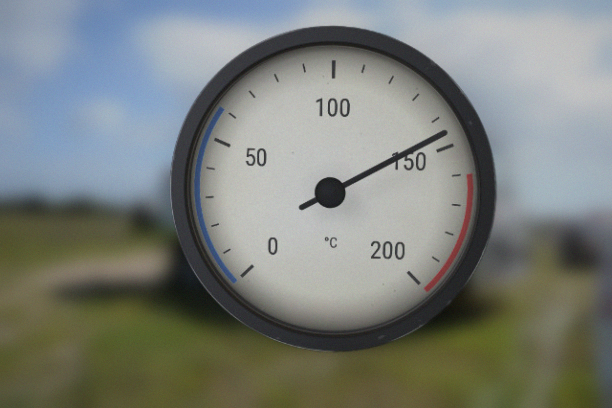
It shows value=145 unit=°C
